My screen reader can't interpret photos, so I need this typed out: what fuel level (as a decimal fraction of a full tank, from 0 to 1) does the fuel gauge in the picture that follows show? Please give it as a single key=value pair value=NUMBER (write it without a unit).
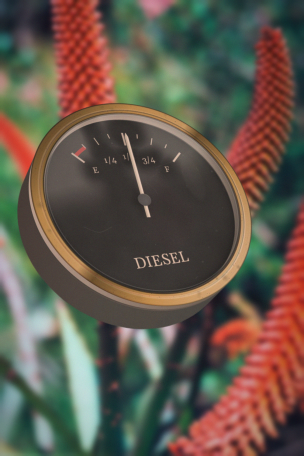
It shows value=0.5
